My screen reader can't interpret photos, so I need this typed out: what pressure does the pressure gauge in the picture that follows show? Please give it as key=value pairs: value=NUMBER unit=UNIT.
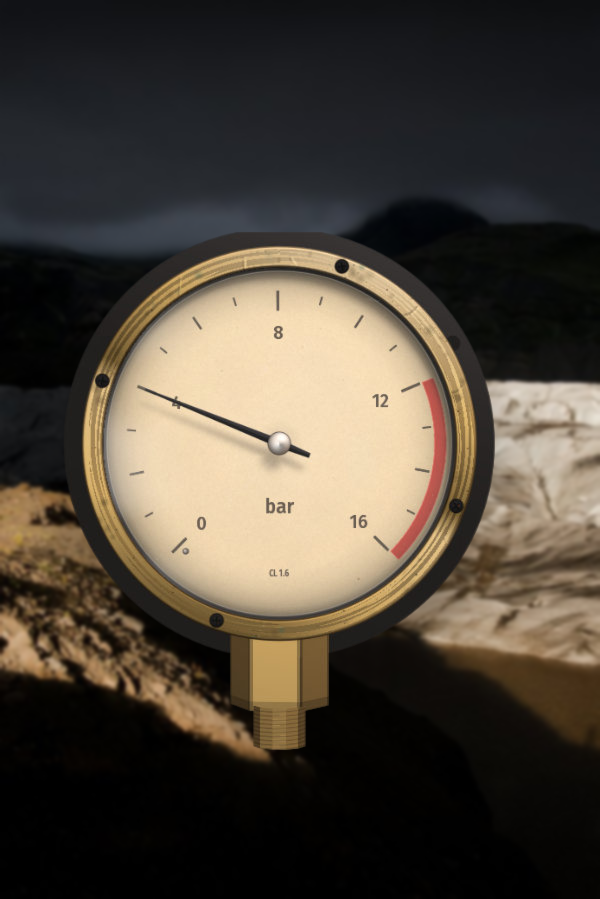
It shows value=4 unit=bar
